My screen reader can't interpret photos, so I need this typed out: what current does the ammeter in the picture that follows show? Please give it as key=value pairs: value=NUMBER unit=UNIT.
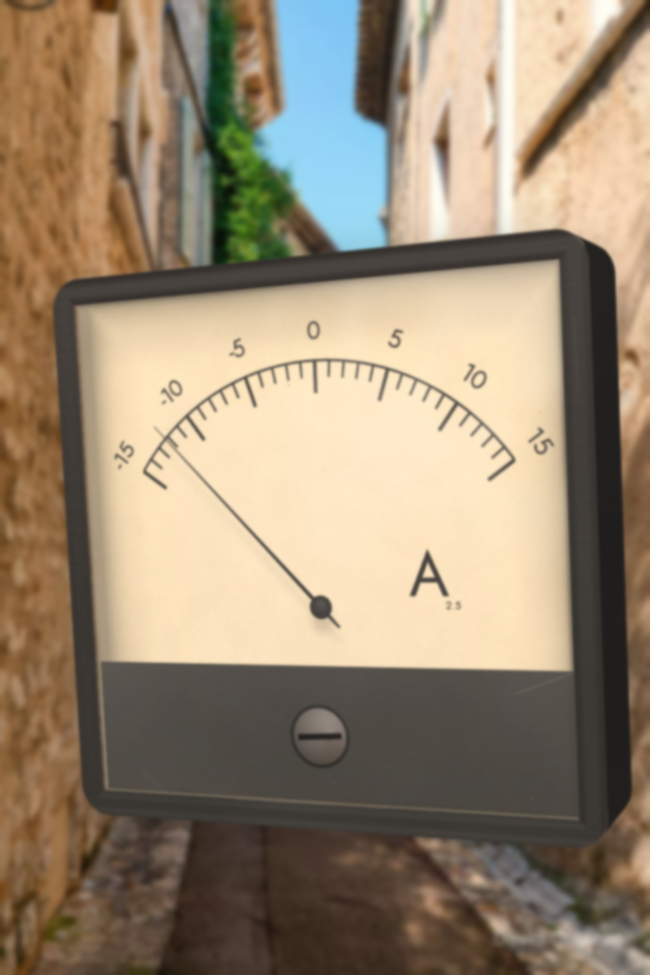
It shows value=-12 unit=A
